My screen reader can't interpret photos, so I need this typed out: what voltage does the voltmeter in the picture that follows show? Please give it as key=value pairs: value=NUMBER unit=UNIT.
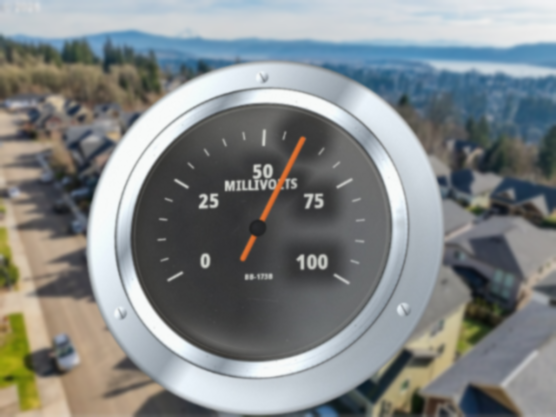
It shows value=60 unit=mV
